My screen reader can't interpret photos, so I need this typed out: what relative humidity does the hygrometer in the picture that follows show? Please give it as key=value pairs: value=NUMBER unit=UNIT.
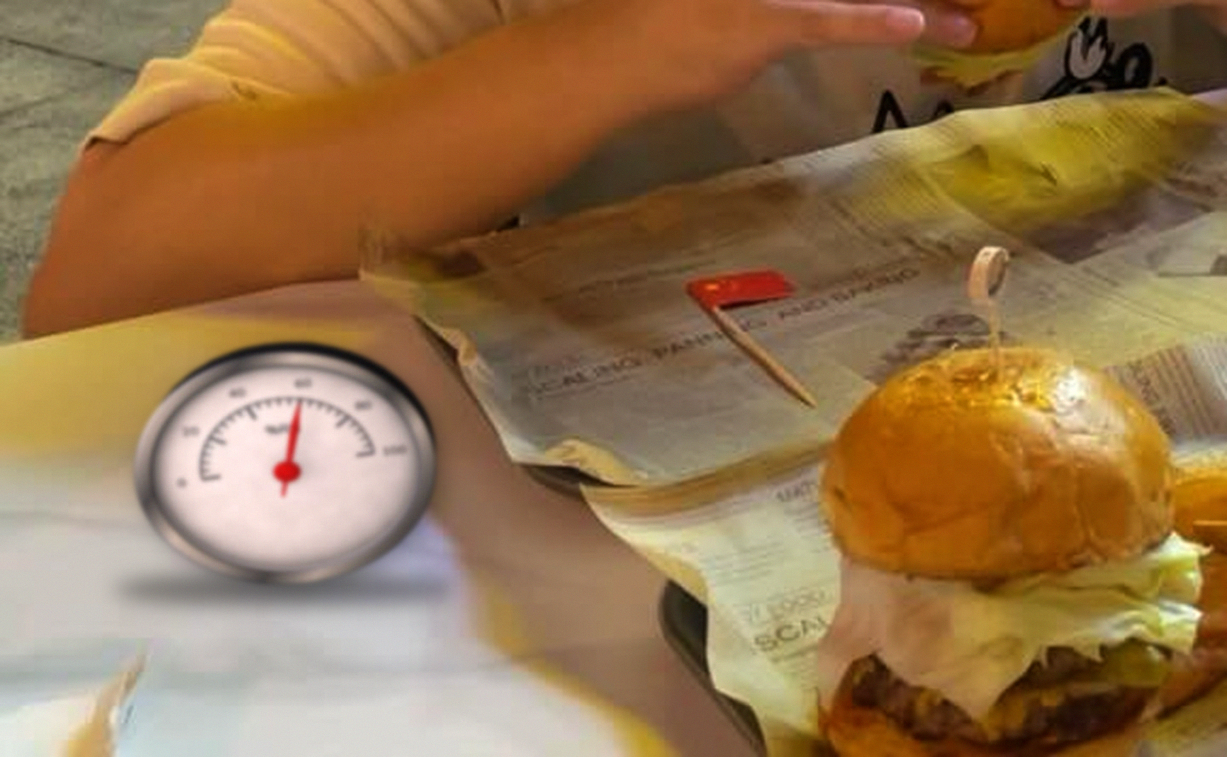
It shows value=60 unit=%
